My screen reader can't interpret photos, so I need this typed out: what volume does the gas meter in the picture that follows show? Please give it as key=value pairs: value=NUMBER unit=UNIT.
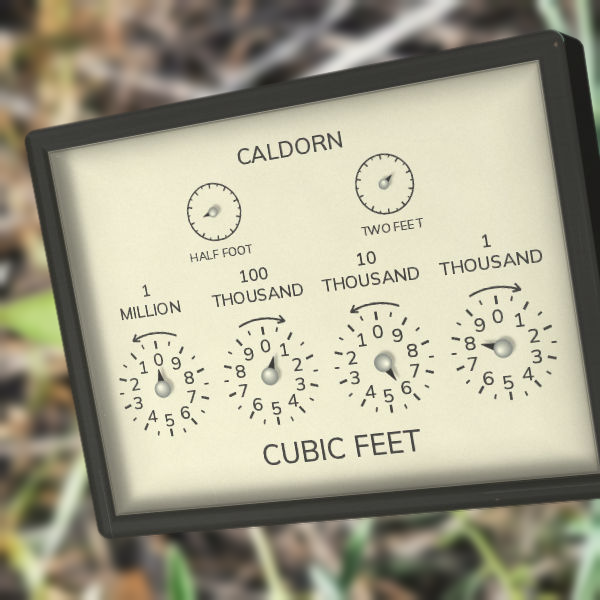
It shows value=5800 unit=ft³
